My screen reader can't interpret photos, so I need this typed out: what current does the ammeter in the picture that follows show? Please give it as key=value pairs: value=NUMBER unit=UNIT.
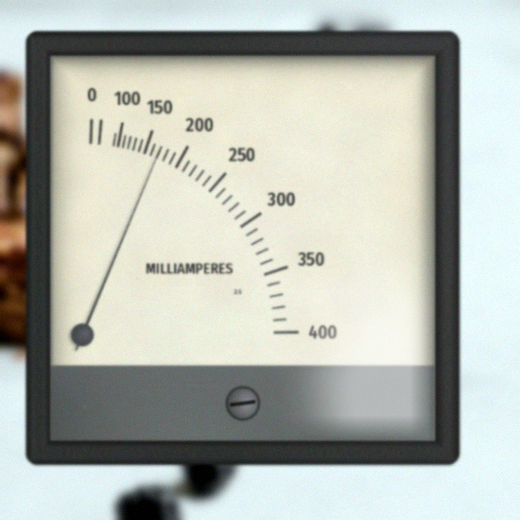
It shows value=170 unit=mA
